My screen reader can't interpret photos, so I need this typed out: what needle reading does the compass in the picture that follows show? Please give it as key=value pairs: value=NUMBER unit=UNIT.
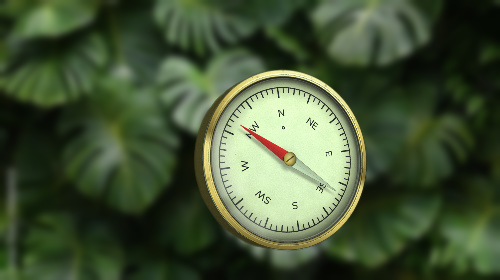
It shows value=310 unit=°
